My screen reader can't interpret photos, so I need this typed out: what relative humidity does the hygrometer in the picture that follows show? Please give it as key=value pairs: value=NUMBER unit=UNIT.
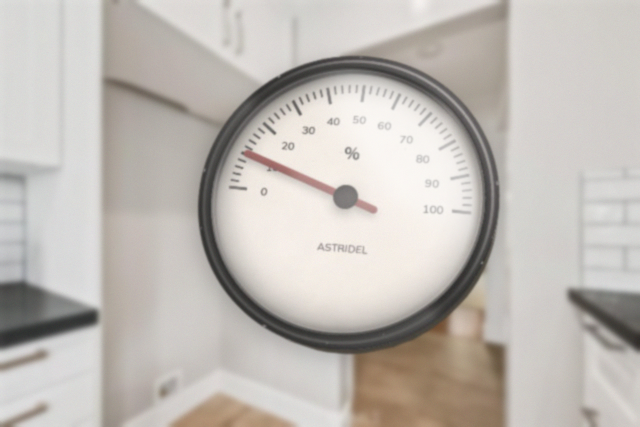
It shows value=10 unit=%
